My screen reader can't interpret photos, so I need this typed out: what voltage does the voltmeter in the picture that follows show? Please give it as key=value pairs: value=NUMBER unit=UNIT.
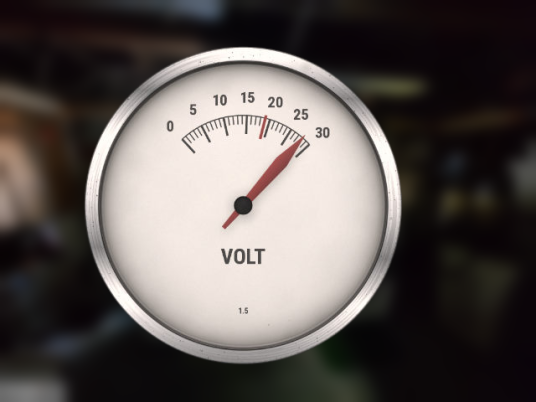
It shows value=28 unit=V
